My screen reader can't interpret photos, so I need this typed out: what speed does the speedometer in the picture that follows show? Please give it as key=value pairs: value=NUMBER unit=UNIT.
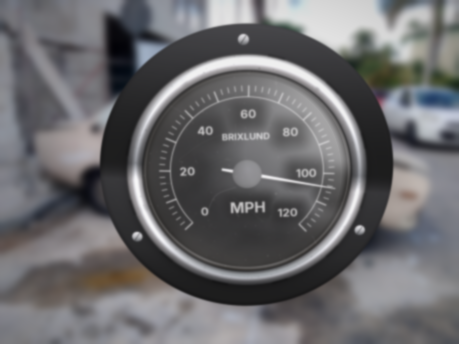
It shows value=104 unit=mph
